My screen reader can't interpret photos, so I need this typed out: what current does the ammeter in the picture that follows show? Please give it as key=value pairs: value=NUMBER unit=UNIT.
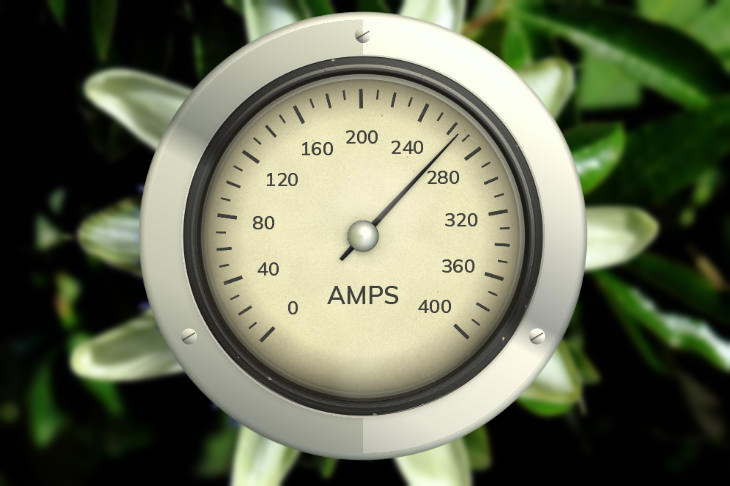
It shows value=265 unit=A
